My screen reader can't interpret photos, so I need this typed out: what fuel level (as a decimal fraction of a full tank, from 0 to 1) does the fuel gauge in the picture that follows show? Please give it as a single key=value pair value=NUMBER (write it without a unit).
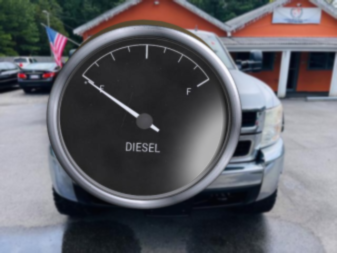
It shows value=0
